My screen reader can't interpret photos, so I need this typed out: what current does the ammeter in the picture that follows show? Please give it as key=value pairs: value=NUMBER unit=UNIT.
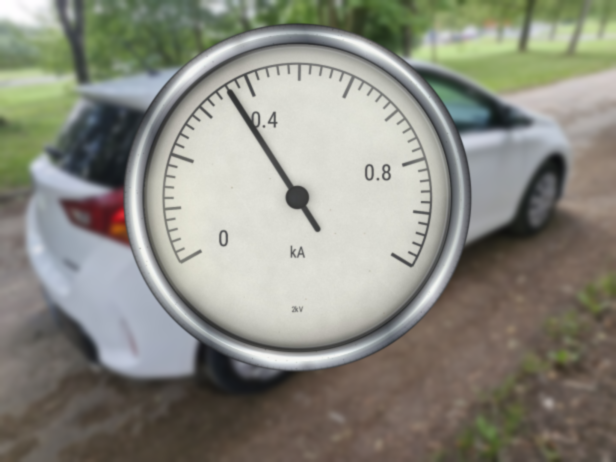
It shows value=0.36 unit=kA
